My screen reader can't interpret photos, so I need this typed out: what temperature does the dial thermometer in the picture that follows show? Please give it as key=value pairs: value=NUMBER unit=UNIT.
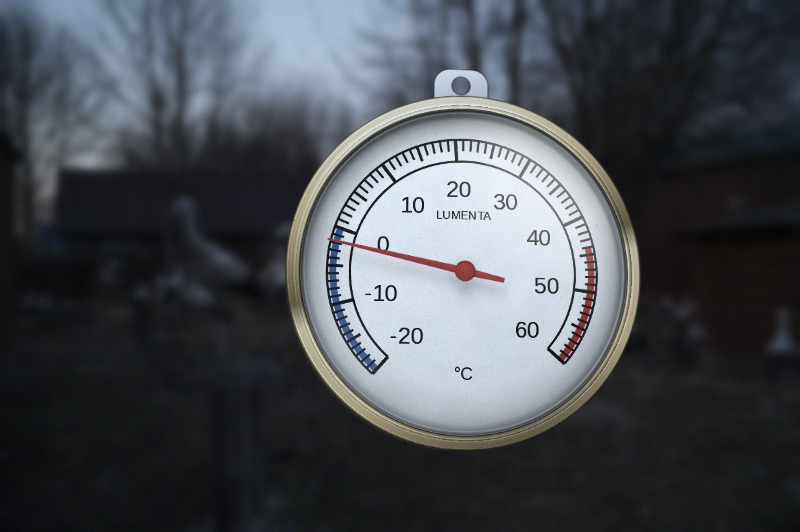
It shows value=-2 unit=°C
